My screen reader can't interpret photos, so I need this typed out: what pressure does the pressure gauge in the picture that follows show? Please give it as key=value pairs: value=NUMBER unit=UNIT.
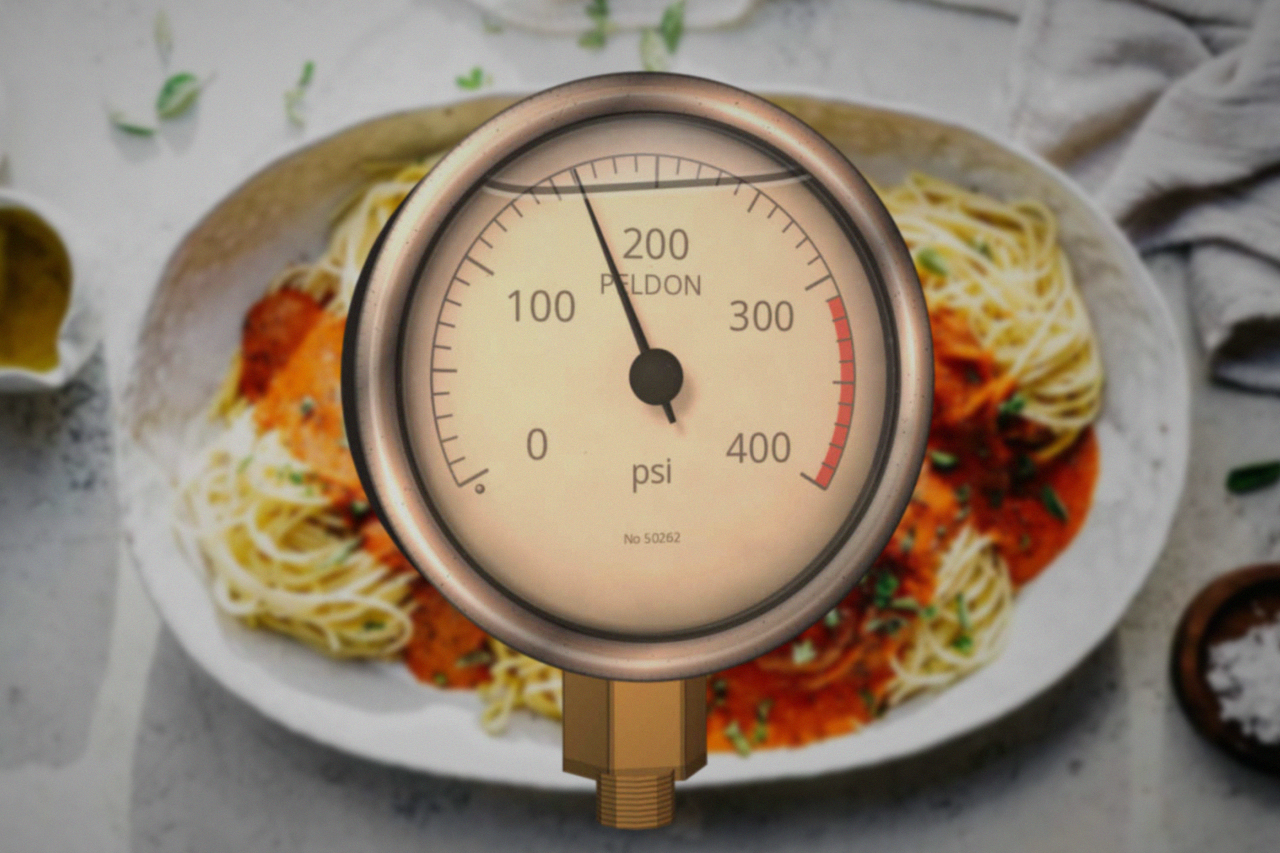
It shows value=160 unit=psi
